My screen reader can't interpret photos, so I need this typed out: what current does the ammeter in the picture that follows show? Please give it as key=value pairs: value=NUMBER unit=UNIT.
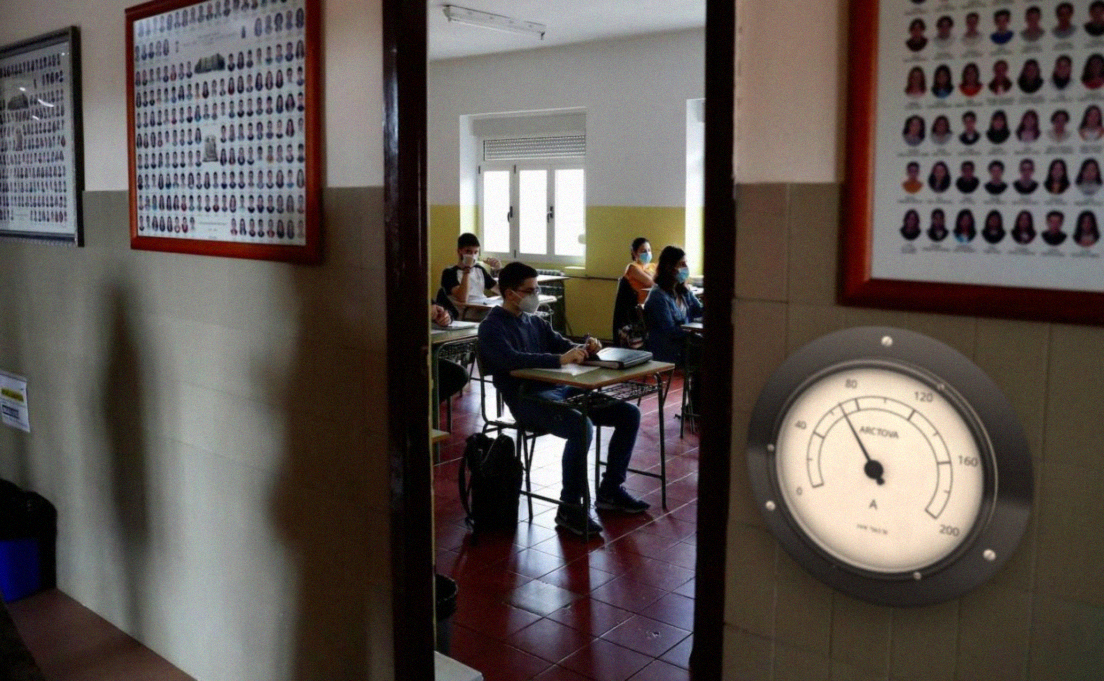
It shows value=70 unit=A
